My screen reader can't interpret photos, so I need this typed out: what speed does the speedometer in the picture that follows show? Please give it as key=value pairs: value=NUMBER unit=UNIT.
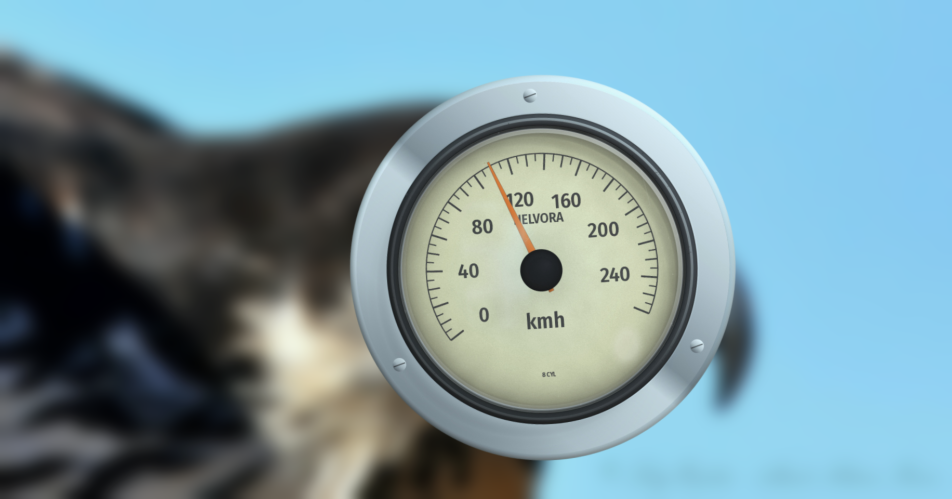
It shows value=110 unit=km/h
